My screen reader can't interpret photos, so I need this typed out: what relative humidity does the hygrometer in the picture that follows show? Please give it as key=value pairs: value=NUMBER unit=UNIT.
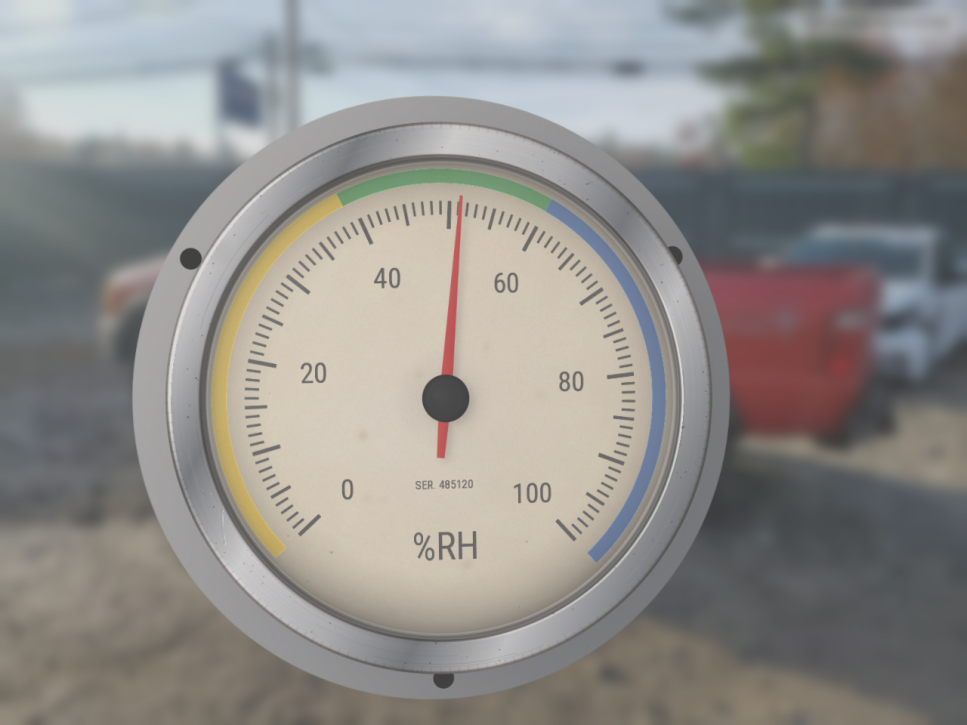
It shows value=51 unit=%
